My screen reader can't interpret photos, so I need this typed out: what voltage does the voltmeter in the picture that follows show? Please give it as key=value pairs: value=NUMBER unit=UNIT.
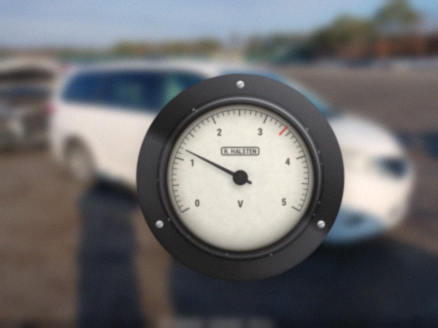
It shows value=1.2 unit=V
